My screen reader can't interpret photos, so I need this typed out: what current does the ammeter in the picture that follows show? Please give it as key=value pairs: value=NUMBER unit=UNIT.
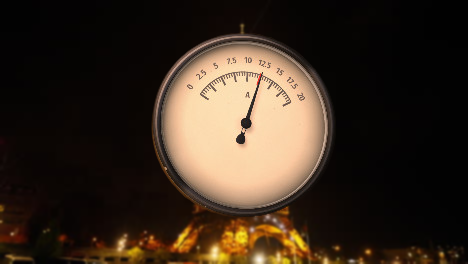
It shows value=12.5 unit=A
